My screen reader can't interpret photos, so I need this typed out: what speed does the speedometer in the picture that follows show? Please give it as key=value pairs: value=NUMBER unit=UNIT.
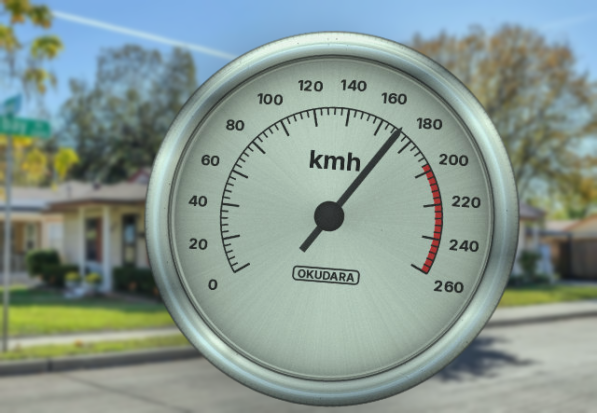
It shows value=172 unit=km/h
